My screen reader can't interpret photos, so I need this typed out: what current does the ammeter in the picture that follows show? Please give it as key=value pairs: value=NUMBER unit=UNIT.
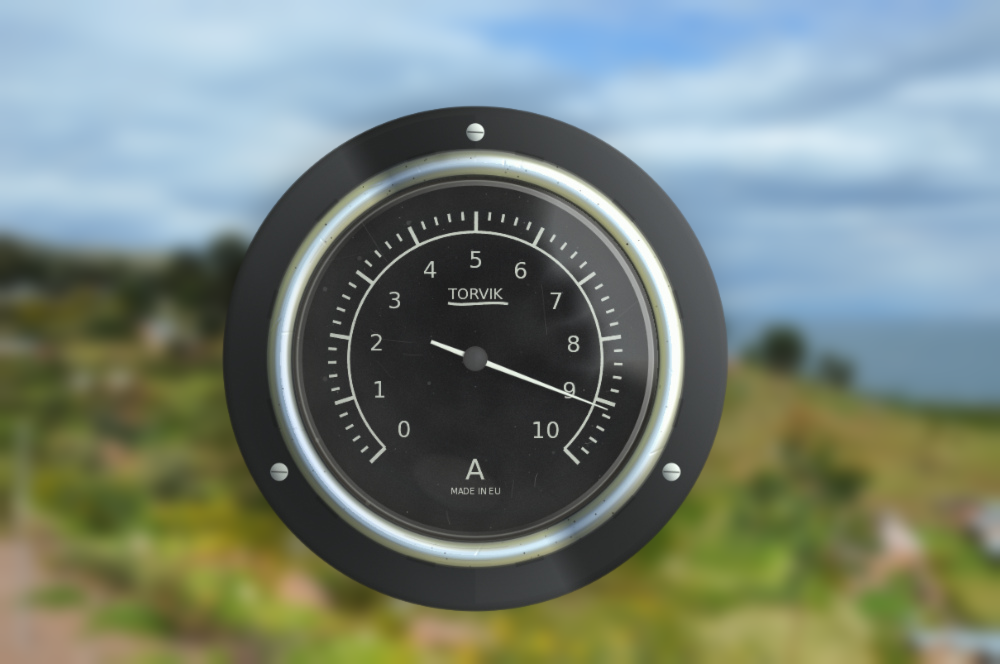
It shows value=9.1 unit=A
